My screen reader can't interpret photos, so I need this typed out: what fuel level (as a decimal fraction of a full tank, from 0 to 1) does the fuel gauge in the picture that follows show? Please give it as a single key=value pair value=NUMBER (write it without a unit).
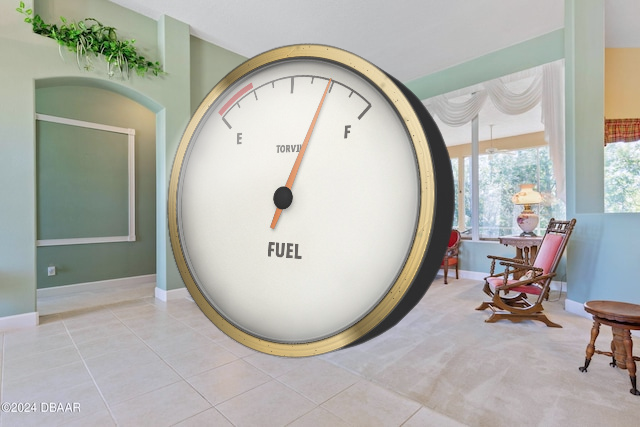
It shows value=0.75
